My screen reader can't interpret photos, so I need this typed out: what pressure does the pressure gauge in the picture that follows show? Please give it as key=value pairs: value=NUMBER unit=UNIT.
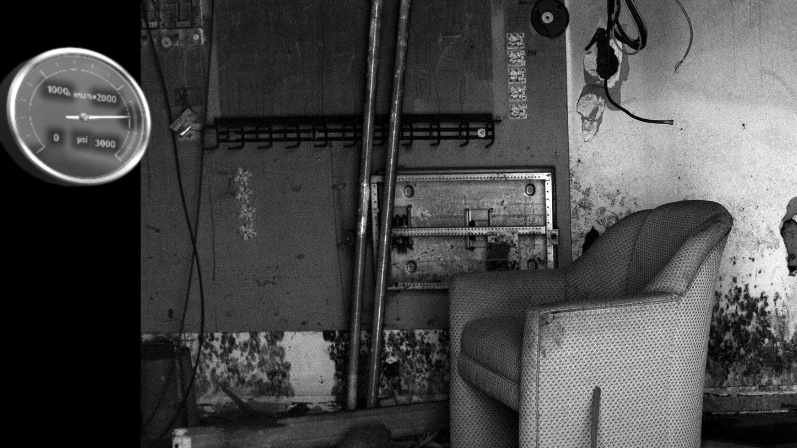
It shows value=2400 unit=psi
